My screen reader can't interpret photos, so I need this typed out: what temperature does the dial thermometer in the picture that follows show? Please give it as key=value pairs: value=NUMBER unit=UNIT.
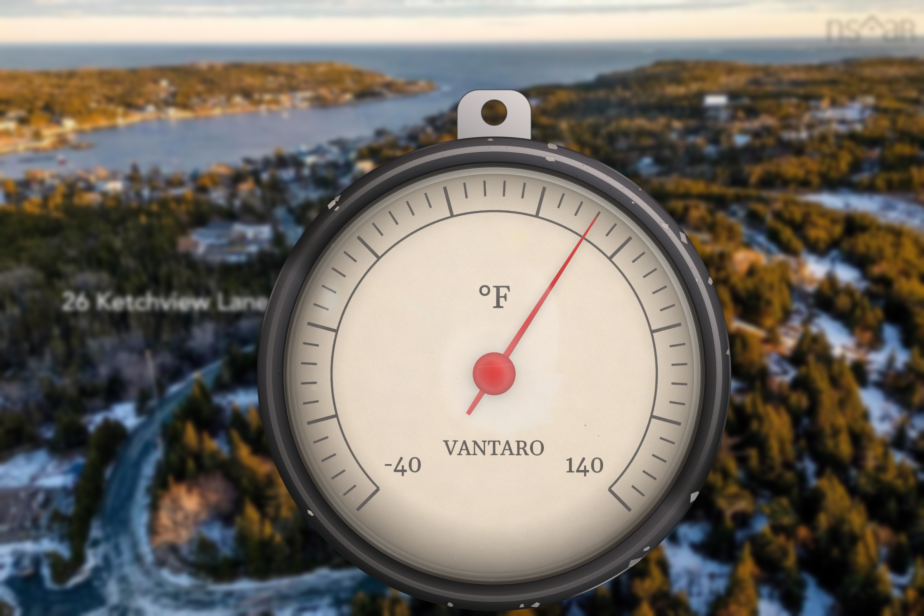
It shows value=72 unit=°F
